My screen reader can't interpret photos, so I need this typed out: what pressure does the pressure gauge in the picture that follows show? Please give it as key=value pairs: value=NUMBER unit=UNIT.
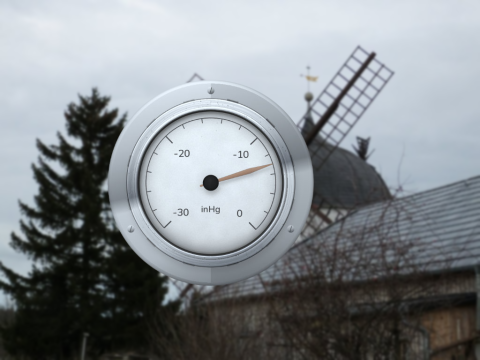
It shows value=-7 unit=inHg
